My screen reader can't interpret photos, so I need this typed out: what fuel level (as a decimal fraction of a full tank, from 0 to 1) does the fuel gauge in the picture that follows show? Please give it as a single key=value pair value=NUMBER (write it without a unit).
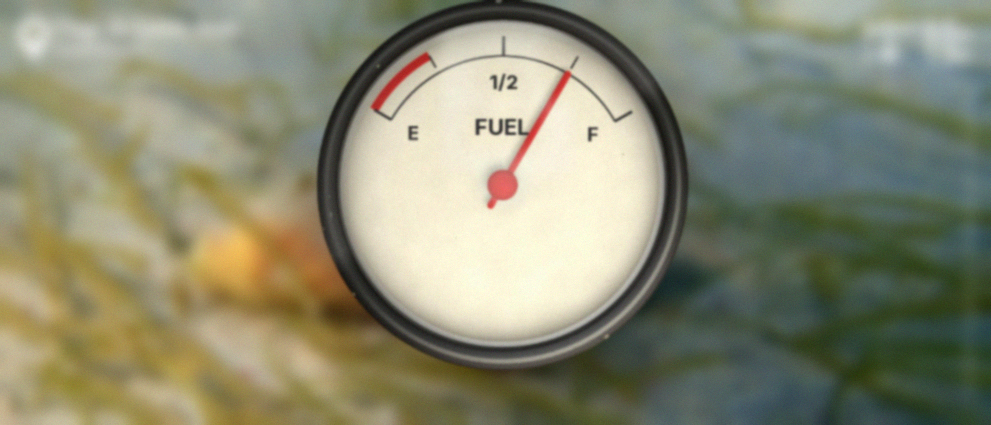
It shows value=0.75
